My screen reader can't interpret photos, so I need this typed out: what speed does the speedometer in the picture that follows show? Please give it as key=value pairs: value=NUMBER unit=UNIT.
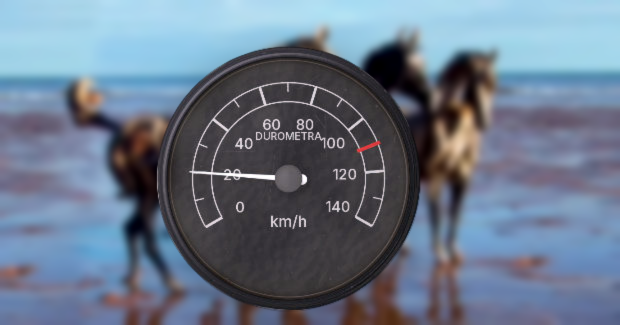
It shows value=20 unit=km/h
